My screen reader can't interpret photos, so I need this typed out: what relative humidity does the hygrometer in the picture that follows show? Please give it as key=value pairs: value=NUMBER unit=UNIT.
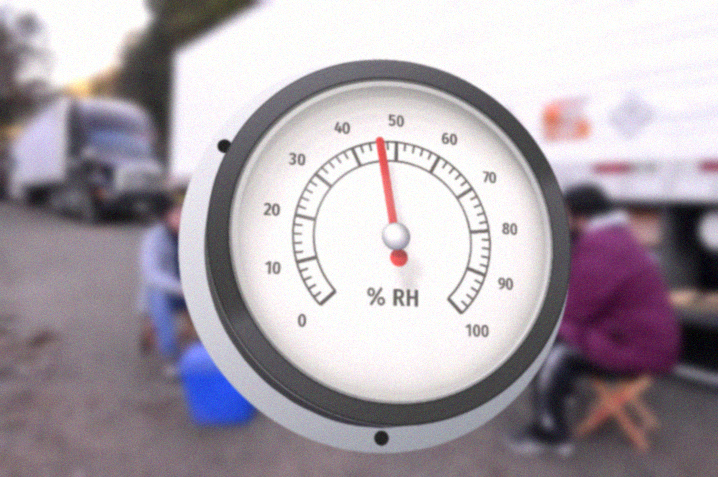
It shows value=46 unit=%
